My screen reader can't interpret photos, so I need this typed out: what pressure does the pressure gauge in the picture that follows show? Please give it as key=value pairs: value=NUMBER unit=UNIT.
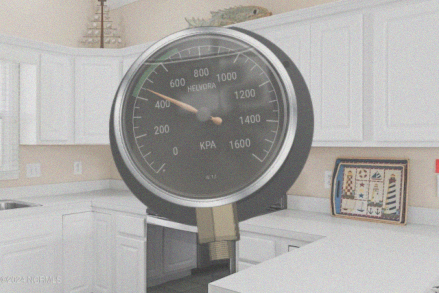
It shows value=450 unit=kPa
